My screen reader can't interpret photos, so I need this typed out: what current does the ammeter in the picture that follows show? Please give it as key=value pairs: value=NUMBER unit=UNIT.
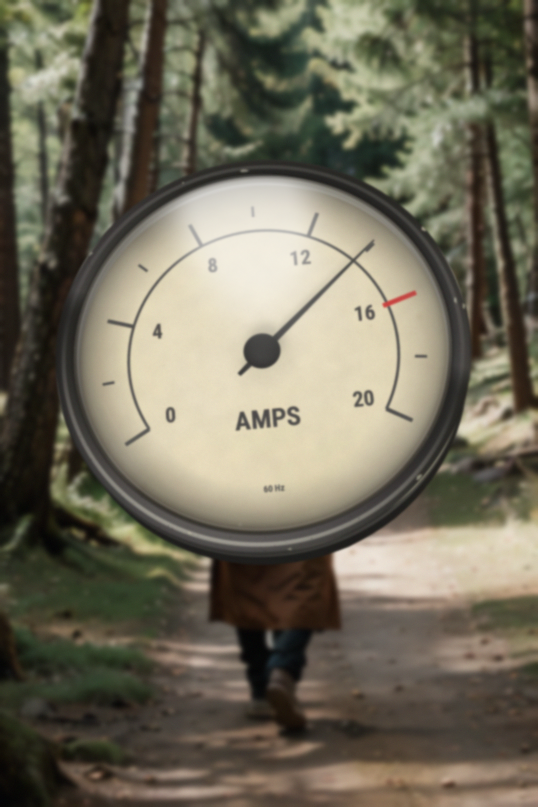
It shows value=14 unit=A
